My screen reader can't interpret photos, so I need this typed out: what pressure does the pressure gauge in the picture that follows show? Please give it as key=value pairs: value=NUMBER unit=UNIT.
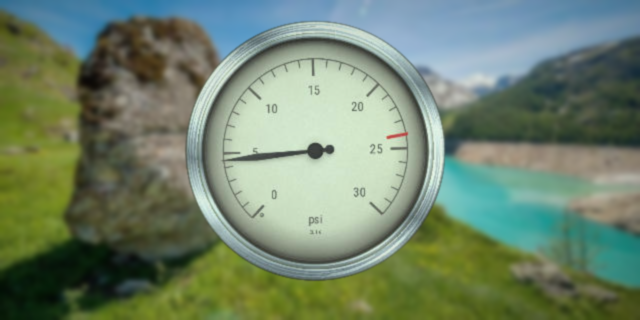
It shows value=4.5 unit=psi
